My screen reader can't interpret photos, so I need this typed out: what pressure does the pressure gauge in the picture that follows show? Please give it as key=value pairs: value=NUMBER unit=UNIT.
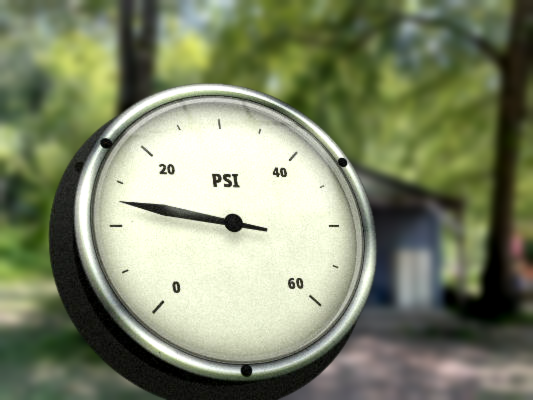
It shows value=12.5 unit=psi
